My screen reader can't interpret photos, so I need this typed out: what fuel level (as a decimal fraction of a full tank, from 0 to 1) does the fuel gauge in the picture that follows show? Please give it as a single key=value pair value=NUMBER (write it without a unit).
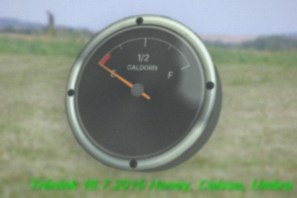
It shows value=0
